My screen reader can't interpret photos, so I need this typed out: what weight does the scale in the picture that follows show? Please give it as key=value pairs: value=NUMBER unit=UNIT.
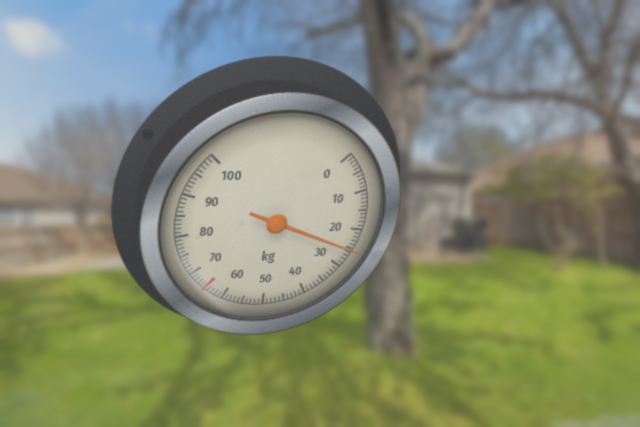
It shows value=25 unit=kg
